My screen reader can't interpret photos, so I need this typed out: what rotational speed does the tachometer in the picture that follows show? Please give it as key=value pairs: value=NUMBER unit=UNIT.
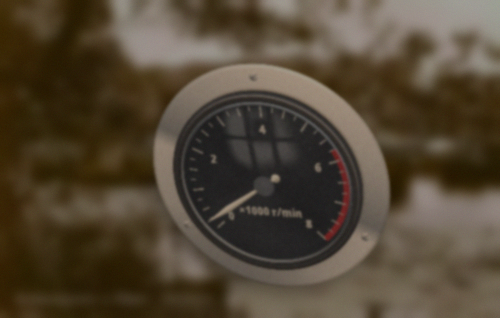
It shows value=250 unit=rpm
